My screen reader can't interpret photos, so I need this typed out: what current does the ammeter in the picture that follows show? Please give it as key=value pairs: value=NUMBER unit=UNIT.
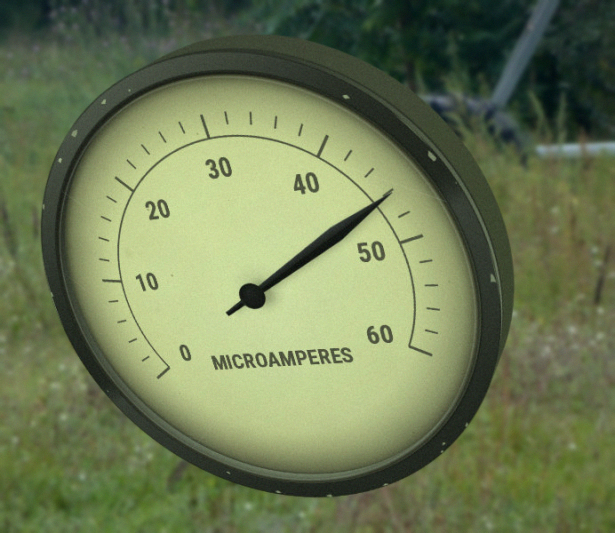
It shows value=46 unit=µA
